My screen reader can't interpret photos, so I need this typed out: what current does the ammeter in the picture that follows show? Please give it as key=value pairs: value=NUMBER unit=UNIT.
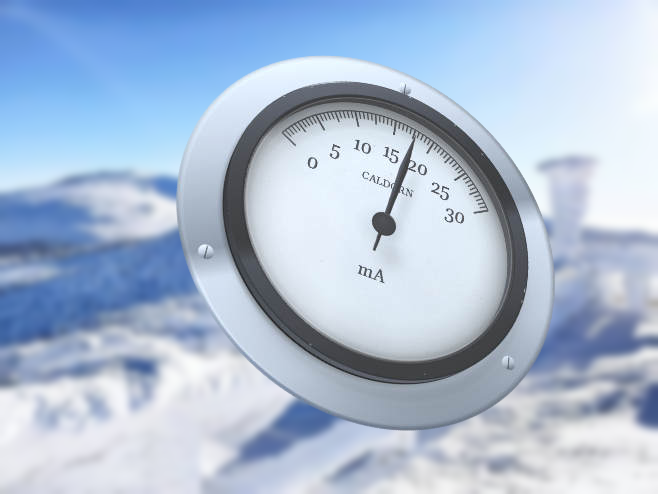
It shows value=17.5 unit=mA
